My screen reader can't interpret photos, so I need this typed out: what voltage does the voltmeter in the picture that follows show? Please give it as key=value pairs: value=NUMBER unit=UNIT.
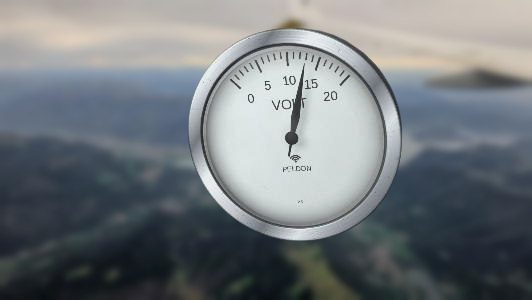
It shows value=13 unit=V
